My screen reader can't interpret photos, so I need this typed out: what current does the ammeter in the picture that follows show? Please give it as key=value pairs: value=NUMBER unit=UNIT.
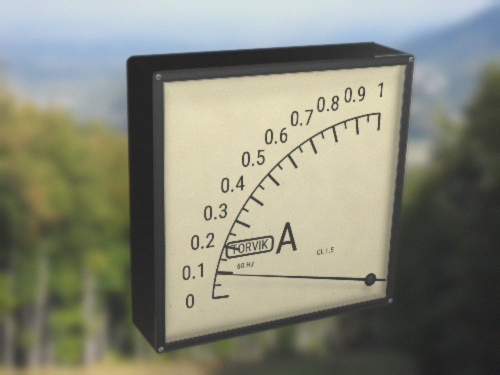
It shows value=0.1 unit=A
